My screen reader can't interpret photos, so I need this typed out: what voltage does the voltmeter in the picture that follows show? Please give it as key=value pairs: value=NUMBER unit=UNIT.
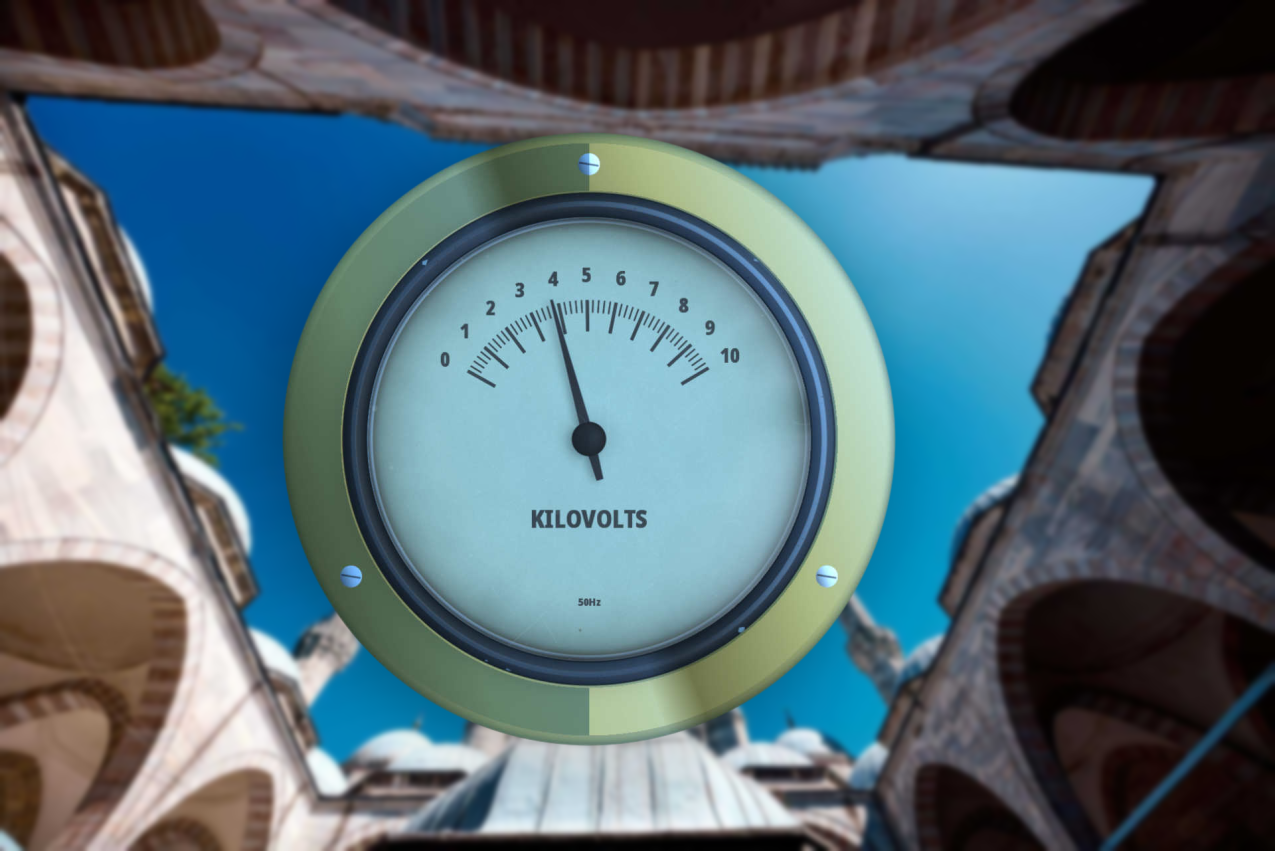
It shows value=3.8 unit=kV
